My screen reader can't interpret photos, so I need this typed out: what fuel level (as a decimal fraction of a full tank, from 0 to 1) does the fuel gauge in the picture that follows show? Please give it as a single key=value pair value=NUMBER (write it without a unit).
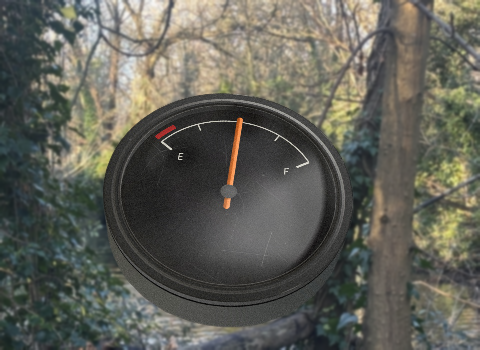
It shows value=0.5
